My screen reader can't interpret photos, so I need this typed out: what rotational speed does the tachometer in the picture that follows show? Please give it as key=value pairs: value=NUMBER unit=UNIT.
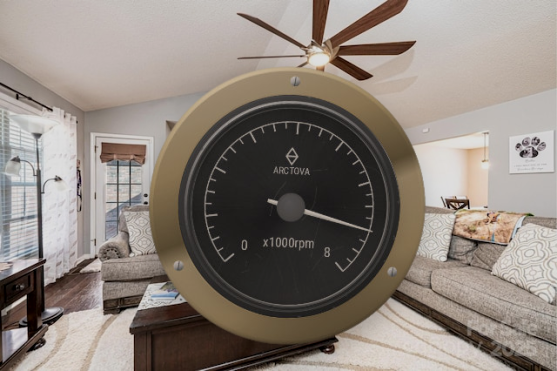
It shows value=7000 unit=rpm
